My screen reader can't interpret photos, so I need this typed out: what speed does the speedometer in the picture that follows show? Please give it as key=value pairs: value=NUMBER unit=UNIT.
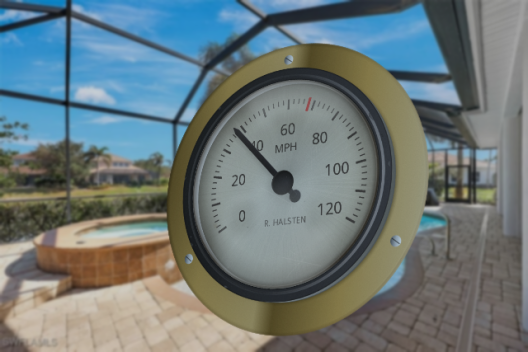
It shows value=38 unit=mph
